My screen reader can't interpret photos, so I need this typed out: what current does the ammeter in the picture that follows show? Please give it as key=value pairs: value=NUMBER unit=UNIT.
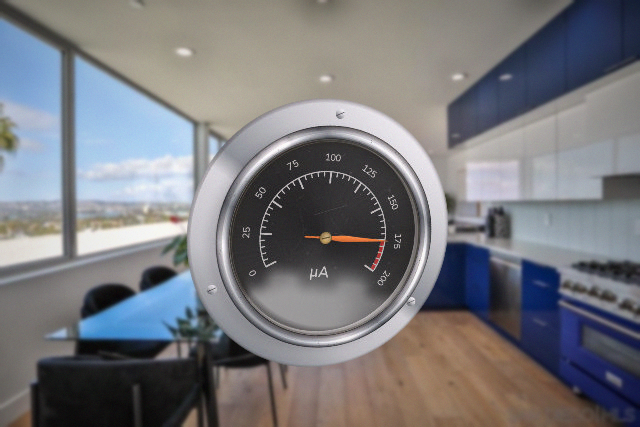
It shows value=175 unit=µA
